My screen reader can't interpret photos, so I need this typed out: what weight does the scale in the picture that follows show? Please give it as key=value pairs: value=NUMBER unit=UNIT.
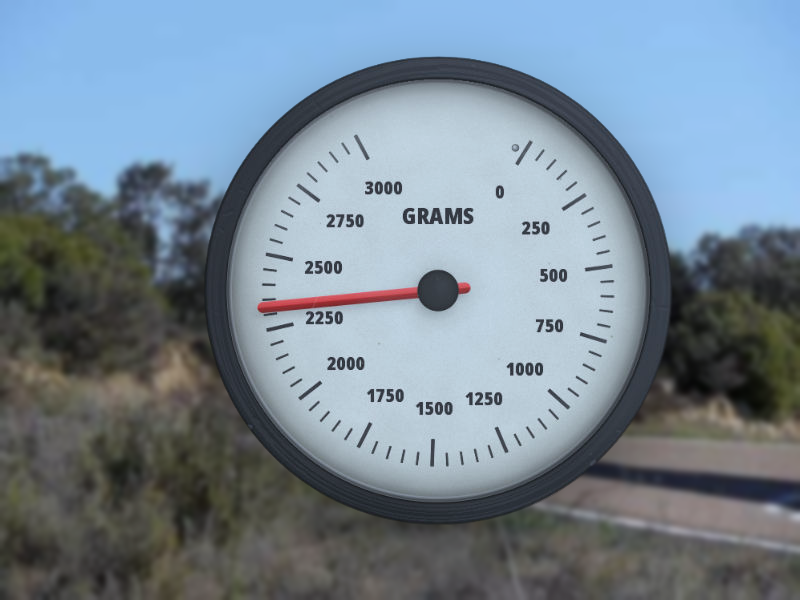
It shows value=2325 unit=g
